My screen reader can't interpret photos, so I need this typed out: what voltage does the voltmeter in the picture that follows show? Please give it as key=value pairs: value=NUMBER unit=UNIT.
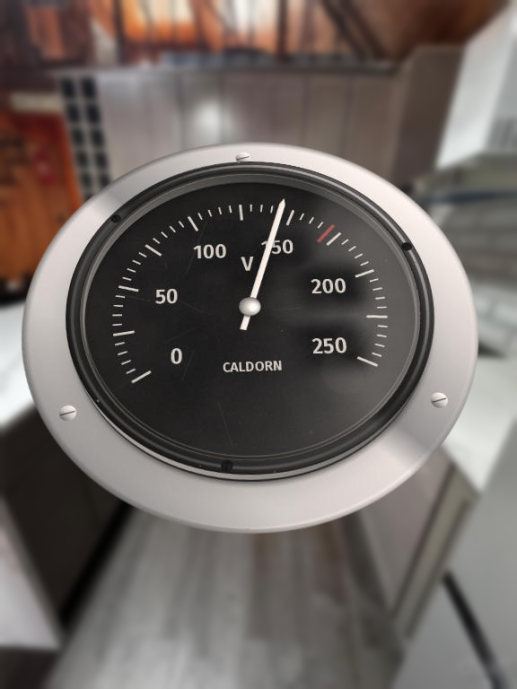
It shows value=145 unit=V
